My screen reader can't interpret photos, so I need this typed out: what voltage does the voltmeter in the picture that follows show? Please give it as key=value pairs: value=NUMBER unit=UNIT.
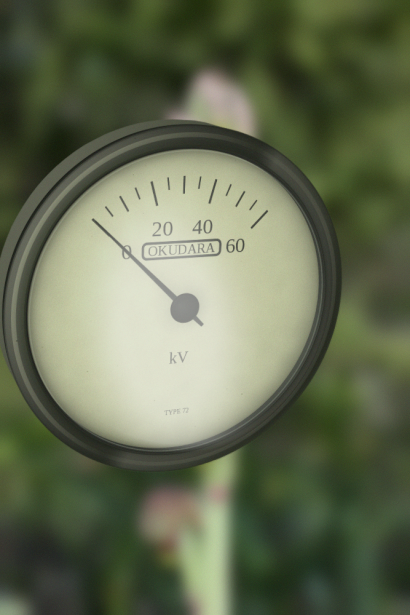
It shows value=0 unit=kV
